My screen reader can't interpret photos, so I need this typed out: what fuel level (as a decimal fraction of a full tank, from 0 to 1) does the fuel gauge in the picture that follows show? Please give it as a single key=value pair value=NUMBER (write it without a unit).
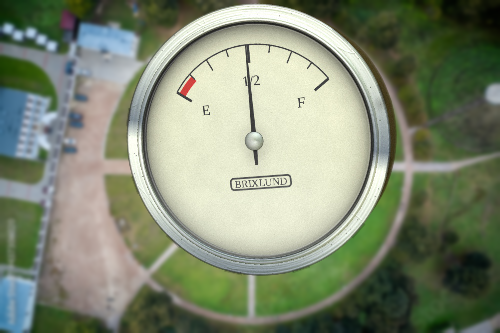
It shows value=0.5
